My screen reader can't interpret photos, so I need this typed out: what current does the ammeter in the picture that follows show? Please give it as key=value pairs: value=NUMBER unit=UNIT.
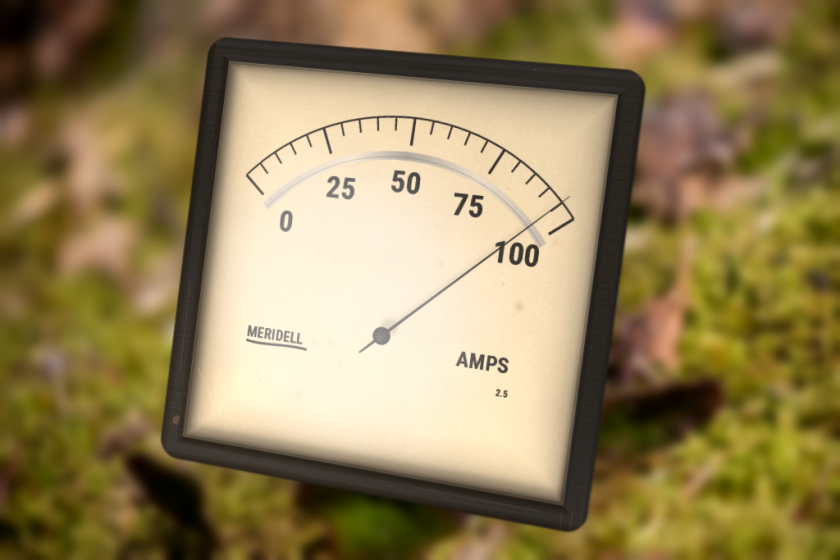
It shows value=95 unit=A
